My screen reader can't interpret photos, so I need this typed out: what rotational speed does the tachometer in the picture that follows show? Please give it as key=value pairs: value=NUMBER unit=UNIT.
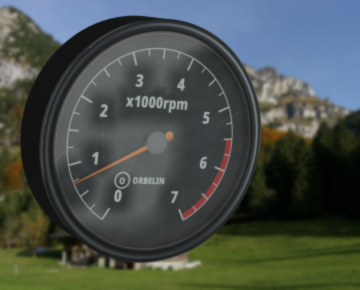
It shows value=750 unit=rpm
